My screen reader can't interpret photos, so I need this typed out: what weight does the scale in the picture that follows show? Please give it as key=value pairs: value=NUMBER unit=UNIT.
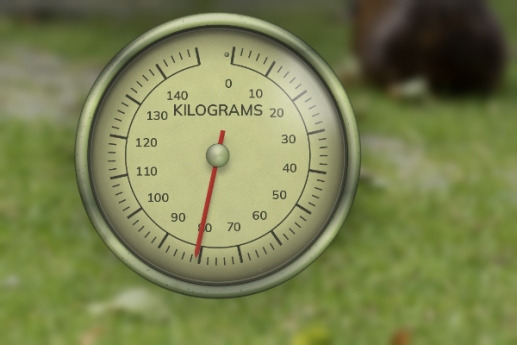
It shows value=81 unit=kg
